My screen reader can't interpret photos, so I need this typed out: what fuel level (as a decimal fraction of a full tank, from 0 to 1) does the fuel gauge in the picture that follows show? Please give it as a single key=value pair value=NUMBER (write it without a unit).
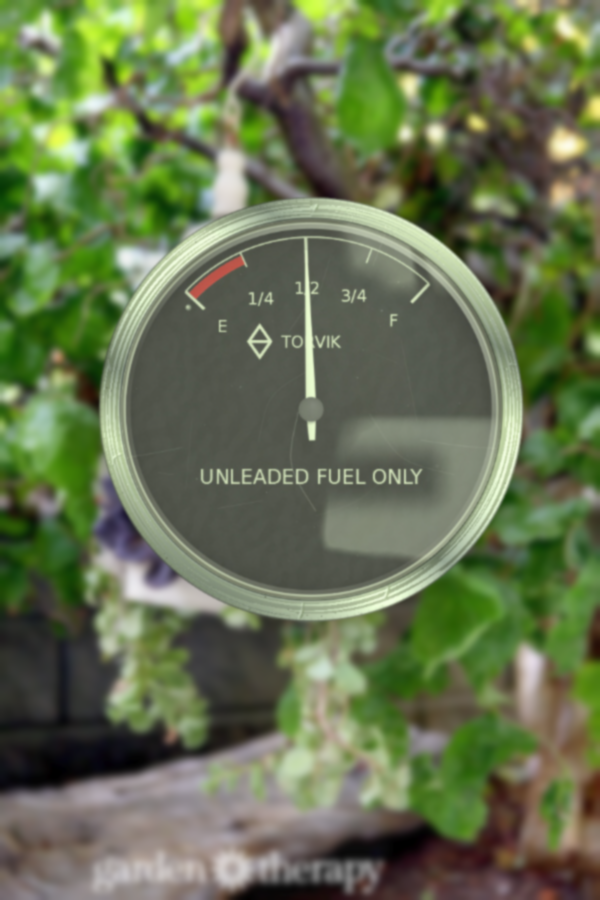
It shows value=0.5
